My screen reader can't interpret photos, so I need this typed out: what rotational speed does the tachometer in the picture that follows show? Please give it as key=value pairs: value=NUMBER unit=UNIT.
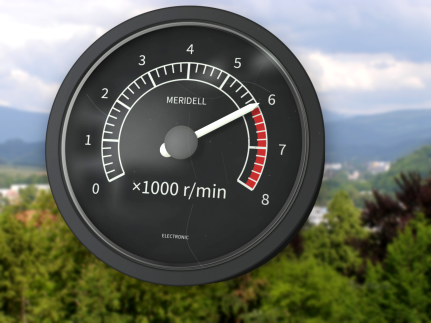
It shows value=6000 unit=rpm
